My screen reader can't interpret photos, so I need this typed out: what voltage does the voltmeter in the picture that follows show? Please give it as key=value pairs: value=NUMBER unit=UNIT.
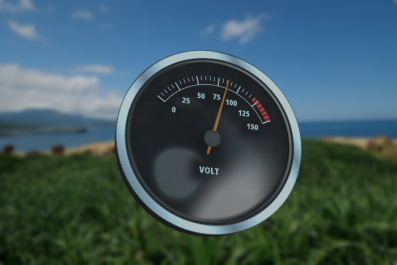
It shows value=85 unit=V
